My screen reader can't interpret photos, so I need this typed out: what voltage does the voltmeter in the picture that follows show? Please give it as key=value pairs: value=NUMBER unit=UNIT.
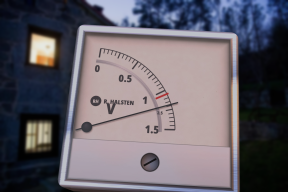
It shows value=1.2 unit=V
